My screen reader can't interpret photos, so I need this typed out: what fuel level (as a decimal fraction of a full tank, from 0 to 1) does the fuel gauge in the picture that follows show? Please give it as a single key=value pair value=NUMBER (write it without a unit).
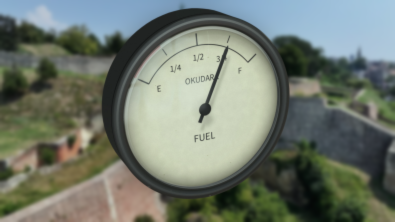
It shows value=0.75
